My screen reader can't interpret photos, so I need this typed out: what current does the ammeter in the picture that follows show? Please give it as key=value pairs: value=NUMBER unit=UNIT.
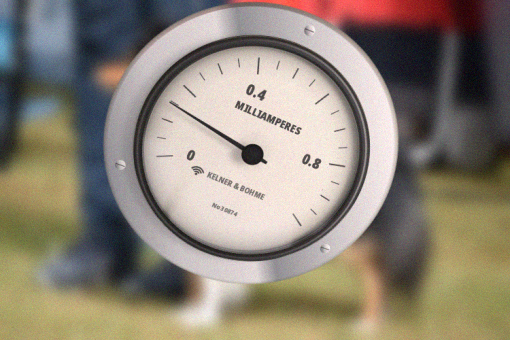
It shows value=0.15 unit=mA
